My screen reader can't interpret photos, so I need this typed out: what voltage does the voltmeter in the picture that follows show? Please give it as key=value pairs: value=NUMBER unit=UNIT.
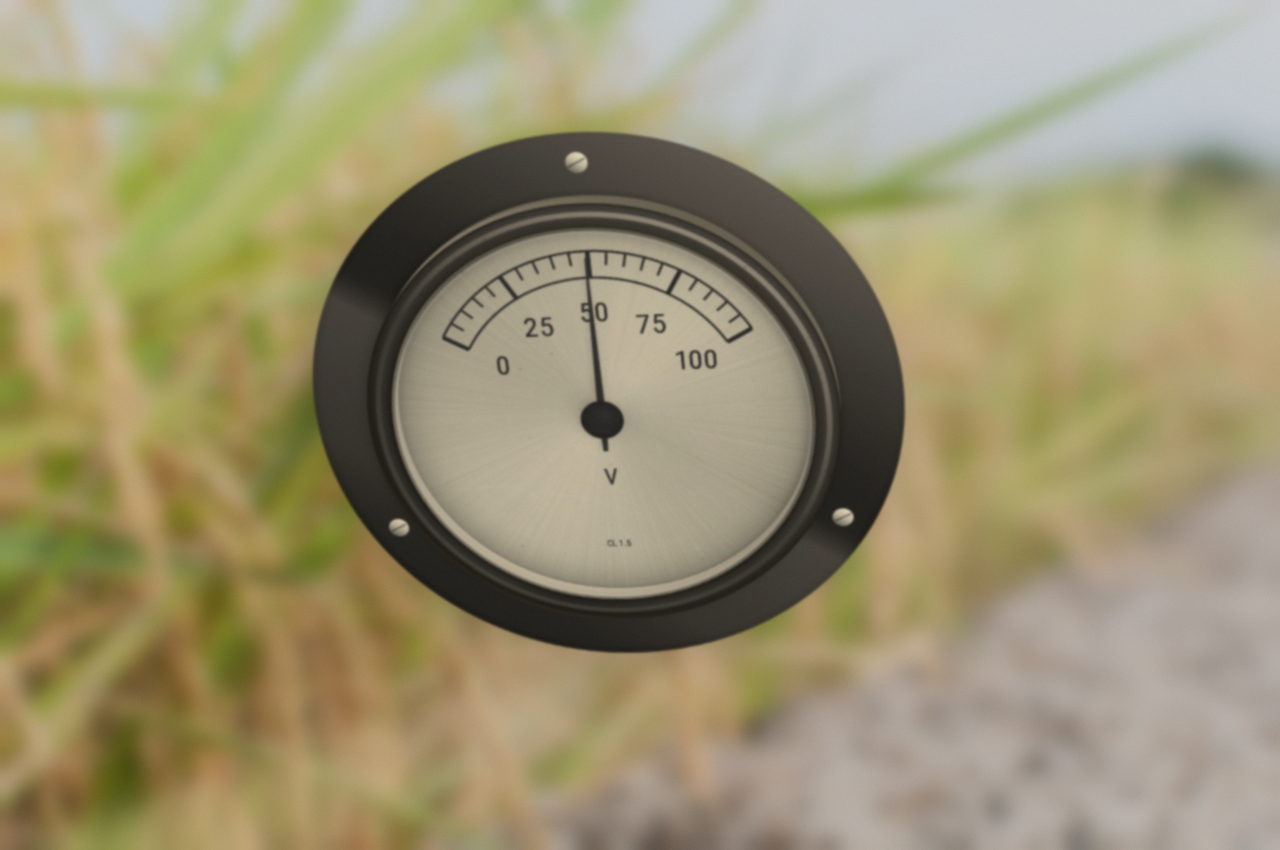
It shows value=50 unit=V
